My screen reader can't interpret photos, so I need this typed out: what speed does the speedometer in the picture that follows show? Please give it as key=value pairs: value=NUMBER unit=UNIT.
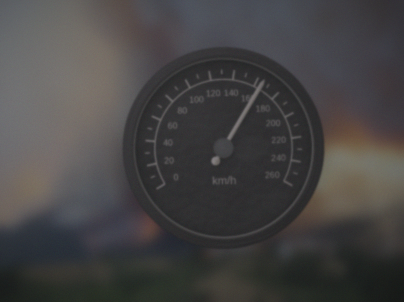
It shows value=165 unit=km/h
